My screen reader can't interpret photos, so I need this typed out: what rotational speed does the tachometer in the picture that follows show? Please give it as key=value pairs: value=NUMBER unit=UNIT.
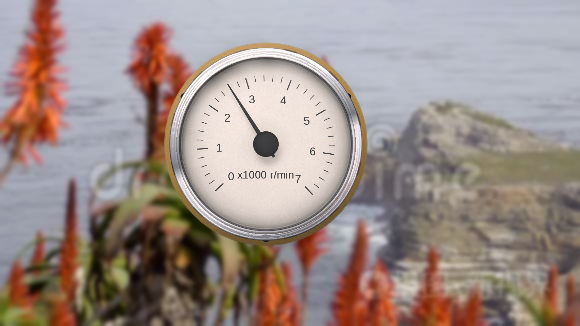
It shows value=2600 unit=rpm
